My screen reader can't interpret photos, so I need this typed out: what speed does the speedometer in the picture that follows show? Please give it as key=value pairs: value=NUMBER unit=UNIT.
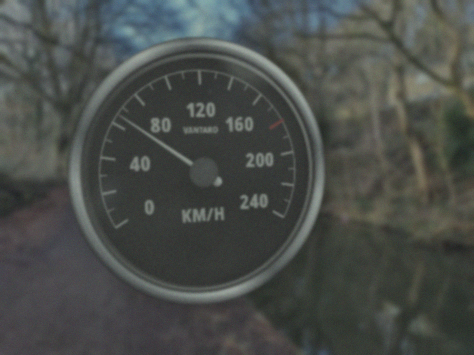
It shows value=65 unit=km/h
